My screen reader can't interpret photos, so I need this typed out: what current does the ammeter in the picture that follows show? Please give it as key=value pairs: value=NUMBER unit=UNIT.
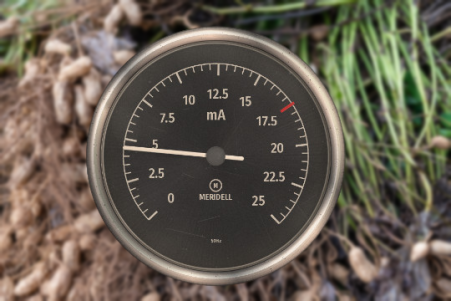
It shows value=4.5 unit=mA
